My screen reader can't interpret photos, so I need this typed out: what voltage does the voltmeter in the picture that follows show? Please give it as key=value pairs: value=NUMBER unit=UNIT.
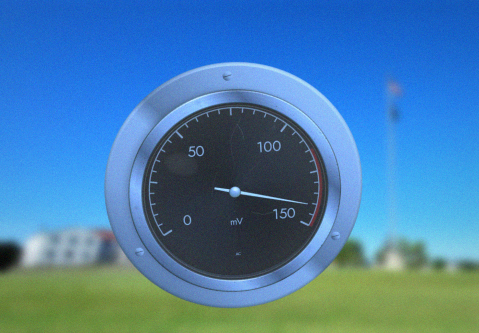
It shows value=140 unit=mV
